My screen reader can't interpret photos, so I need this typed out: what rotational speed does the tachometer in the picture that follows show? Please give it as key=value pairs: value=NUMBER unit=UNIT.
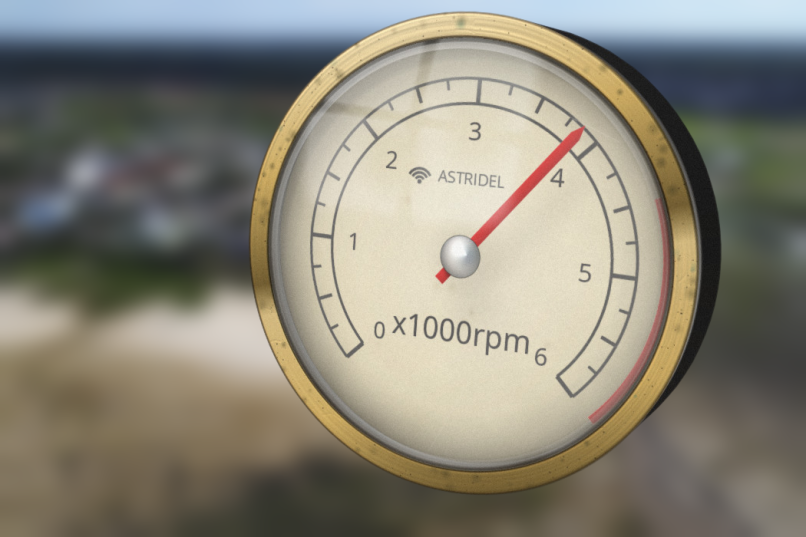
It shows value=3875 unit=rpm
